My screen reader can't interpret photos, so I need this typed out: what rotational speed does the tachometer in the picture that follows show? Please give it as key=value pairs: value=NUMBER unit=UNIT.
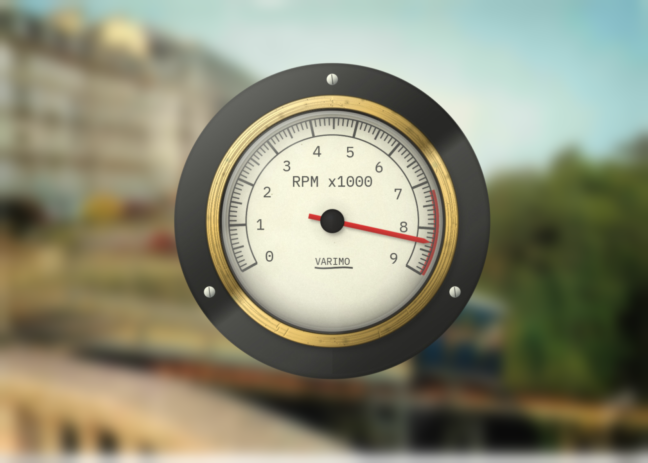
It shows value=8300 unit=rpm
